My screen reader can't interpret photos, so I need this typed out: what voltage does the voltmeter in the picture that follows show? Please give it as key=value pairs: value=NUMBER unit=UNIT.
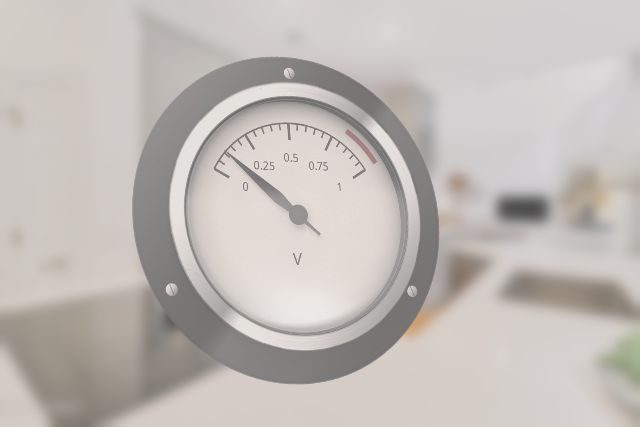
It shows value=0.1 unit=V
